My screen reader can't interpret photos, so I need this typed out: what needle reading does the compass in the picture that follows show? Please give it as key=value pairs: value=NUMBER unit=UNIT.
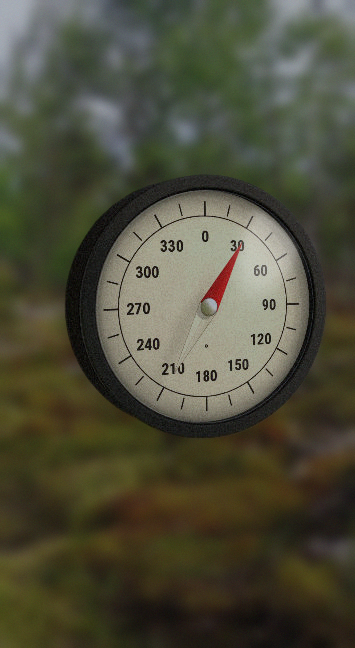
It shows value=30 unit=°
